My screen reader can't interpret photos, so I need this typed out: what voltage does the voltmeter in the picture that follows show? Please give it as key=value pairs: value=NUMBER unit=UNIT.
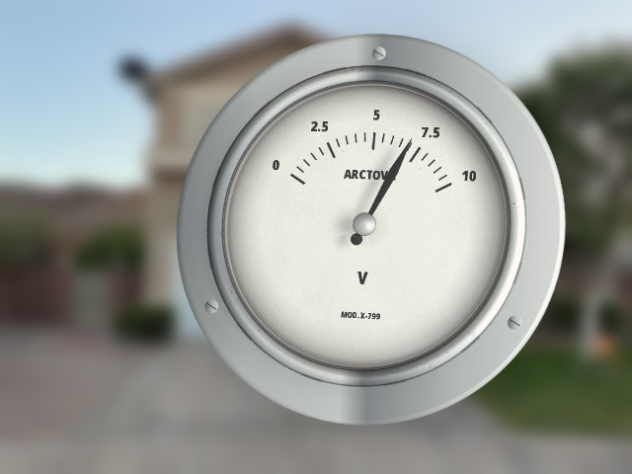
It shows value=7 unit=V
